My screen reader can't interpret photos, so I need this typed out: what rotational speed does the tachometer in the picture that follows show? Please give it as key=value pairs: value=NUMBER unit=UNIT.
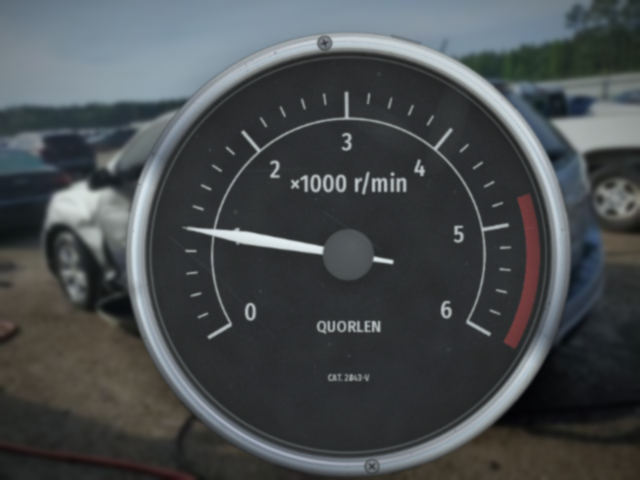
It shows value=1000 unit=rpm
